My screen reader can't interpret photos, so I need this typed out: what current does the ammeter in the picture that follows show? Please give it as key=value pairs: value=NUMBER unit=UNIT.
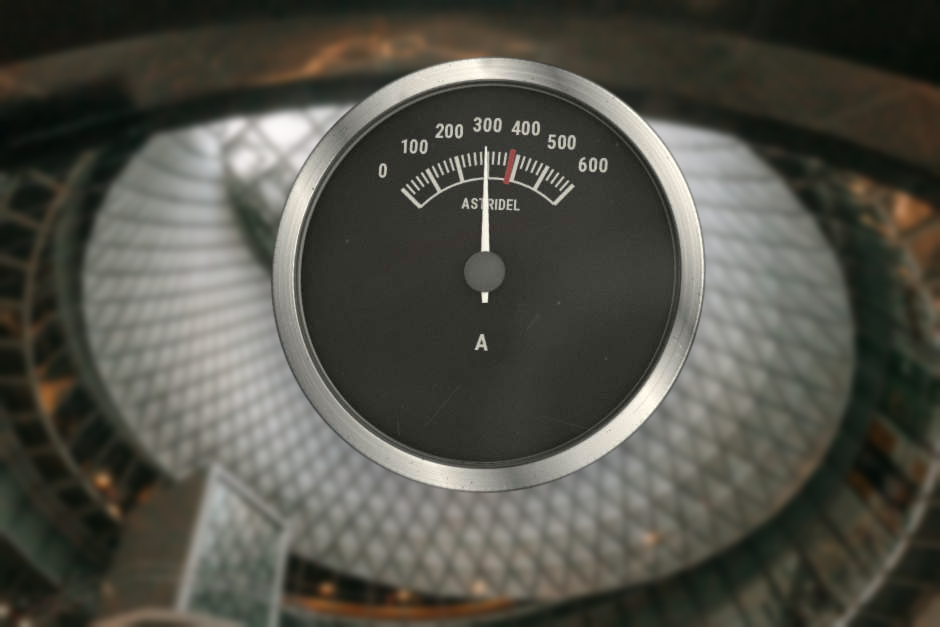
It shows value=300 unit=A
